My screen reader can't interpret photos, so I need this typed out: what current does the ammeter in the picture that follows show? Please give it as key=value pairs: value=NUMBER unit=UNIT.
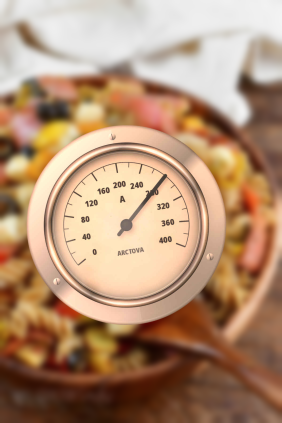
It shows value=280 unit=A
